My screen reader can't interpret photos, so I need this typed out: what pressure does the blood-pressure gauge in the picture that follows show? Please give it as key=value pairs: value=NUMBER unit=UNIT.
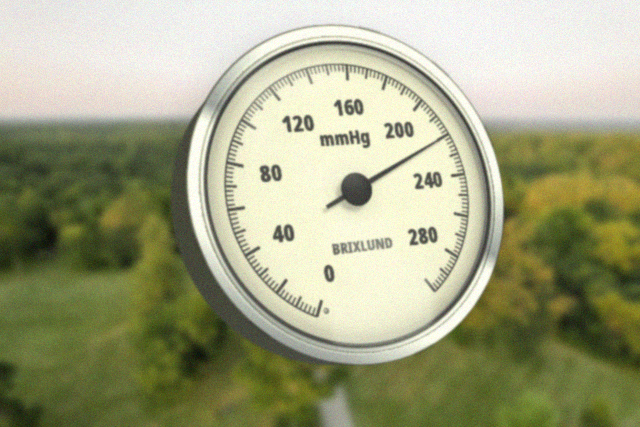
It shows value=220 unit=mmHg
